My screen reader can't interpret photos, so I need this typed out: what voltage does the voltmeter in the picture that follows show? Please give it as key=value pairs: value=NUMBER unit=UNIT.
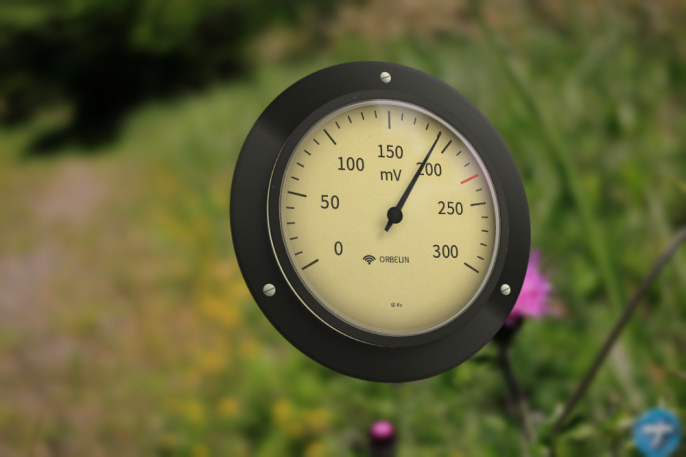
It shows value=190 unit=mV
